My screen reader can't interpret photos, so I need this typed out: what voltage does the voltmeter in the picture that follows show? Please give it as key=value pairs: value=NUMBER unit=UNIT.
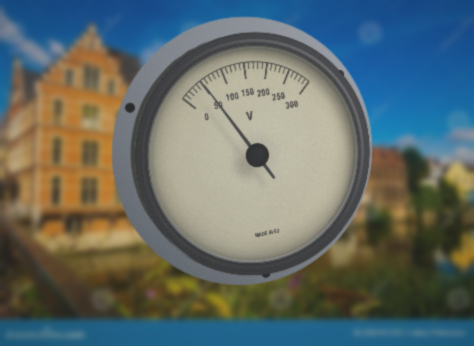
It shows value=50 unit=V
